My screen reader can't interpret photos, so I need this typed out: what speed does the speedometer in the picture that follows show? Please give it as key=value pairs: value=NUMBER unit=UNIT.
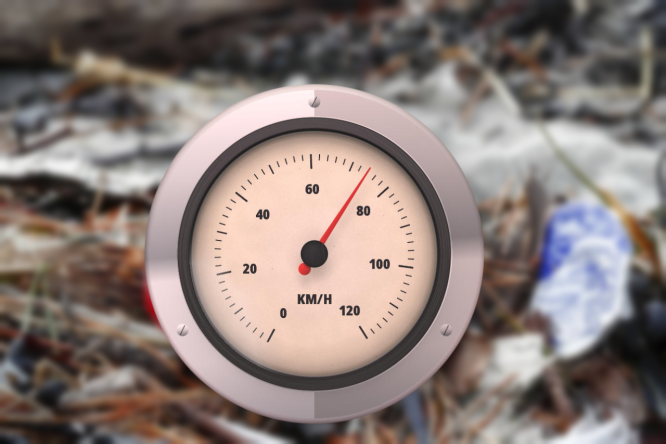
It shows value=74 unit=km/h
